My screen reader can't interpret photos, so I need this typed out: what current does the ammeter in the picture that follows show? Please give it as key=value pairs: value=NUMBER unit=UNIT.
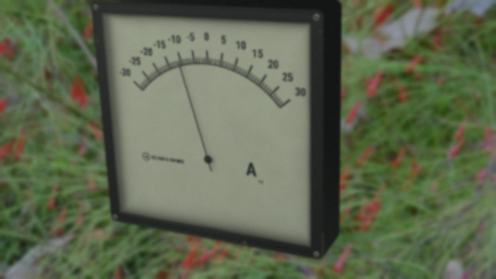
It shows value=-10 unit=A
